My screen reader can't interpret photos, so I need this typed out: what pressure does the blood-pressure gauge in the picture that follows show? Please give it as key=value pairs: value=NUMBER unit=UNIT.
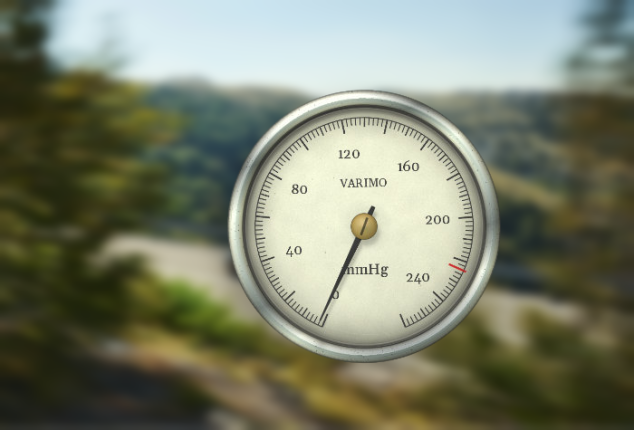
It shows value=2 unit=mmHg
